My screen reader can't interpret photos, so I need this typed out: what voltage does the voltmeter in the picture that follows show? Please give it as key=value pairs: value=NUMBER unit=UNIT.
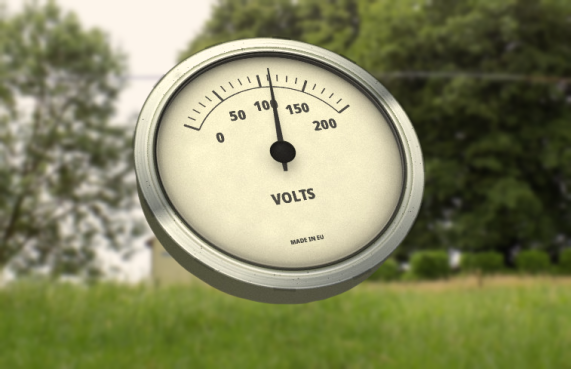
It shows value=110 unit=V
